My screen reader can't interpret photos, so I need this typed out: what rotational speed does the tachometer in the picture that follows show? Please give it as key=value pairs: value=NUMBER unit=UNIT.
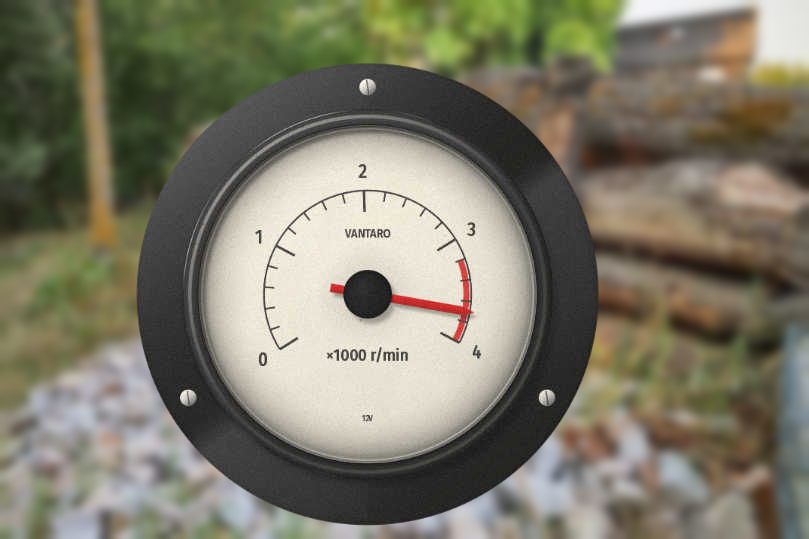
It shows value=3700 unit=rpm
